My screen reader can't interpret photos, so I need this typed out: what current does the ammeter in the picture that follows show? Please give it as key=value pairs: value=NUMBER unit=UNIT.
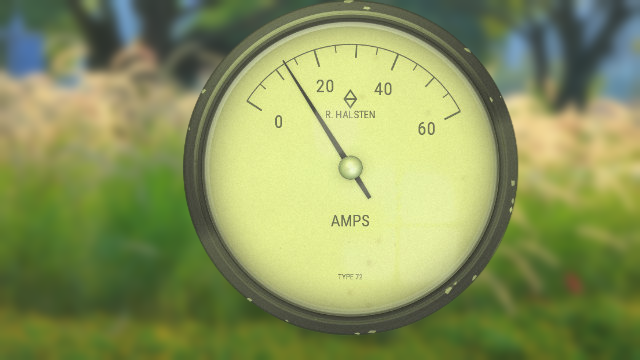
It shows value=12.5 unit=A
